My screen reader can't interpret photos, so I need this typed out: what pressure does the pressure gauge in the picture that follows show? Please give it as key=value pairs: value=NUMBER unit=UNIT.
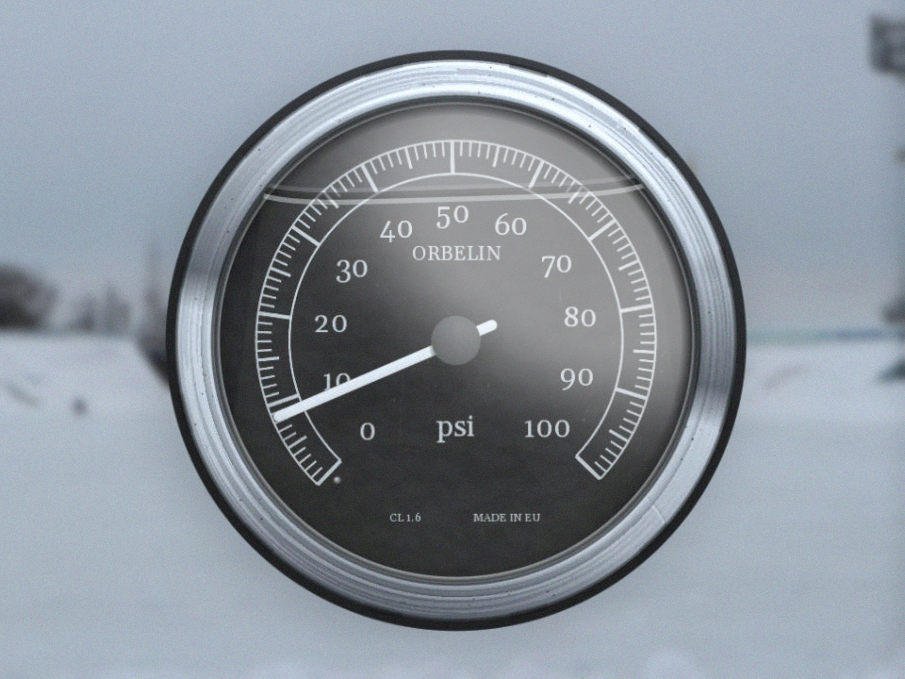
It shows value=8.5 unit=psi
